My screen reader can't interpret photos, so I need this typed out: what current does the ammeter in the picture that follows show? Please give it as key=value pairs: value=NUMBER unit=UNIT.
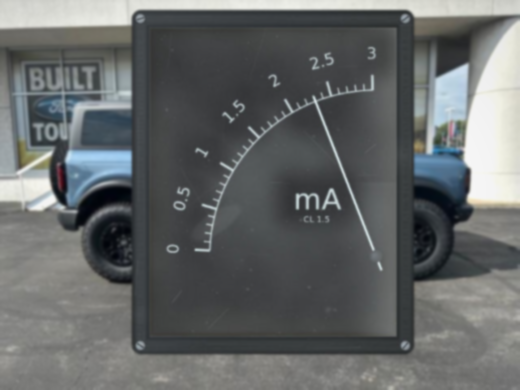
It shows value=2.3 unit=mA
